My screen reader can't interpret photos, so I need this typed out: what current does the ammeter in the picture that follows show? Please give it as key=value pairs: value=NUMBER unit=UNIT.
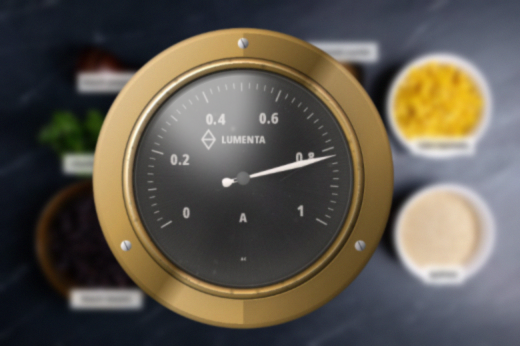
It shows value=0.82 unit=A
